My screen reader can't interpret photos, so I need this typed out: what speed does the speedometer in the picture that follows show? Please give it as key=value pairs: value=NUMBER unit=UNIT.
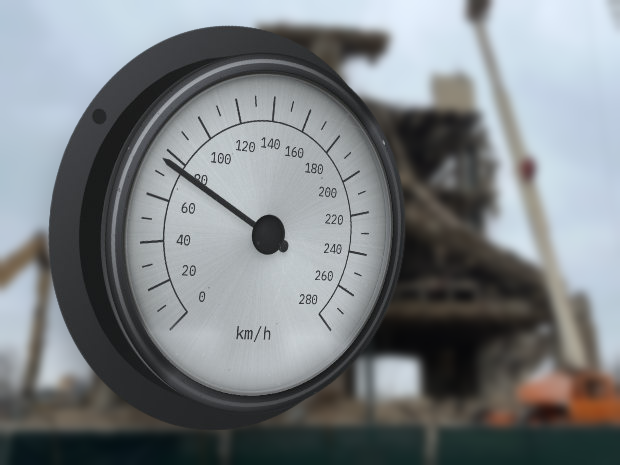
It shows value=75 unit=km/h
